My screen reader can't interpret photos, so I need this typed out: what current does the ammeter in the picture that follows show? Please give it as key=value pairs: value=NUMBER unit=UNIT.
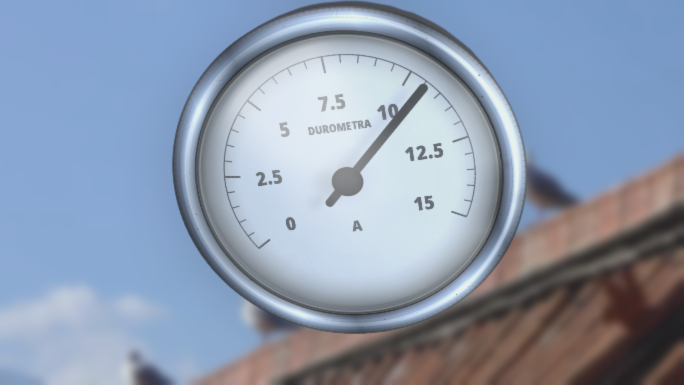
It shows value=10.5 unit=A
